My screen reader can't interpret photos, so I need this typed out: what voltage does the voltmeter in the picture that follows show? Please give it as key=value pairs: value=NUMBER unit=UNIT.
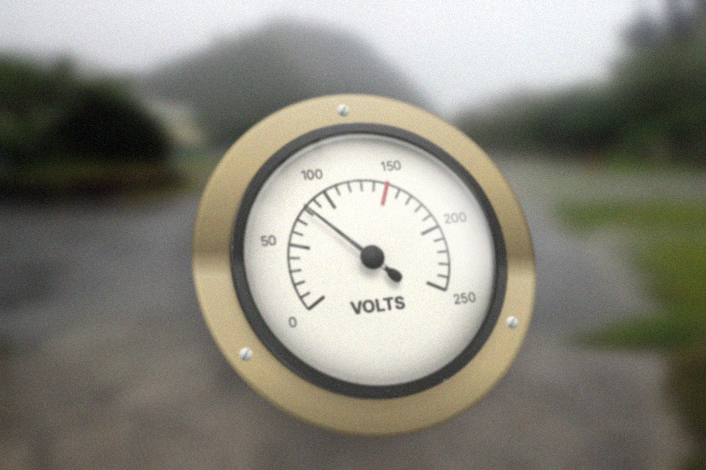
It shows value=80 unit=V
